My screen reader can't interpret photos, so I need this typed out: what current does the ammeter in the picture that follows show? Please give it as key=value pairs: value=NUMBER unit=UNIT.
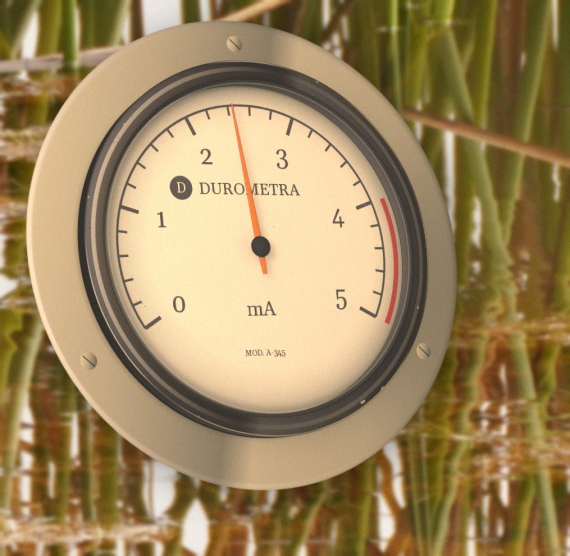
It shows value=2.4 unit=mA
